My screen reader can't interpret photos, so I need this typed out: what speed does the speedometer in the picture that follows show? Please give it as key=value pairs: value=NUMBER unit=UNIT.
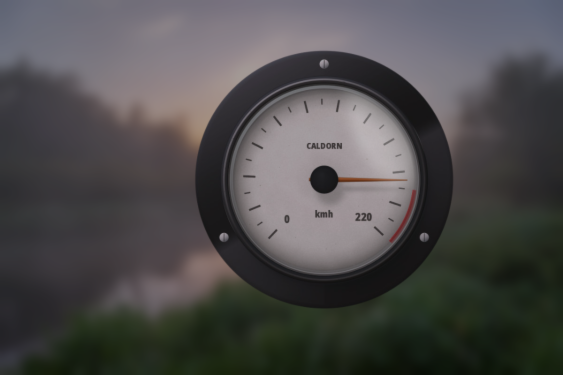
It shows value=185 unit=km/h
